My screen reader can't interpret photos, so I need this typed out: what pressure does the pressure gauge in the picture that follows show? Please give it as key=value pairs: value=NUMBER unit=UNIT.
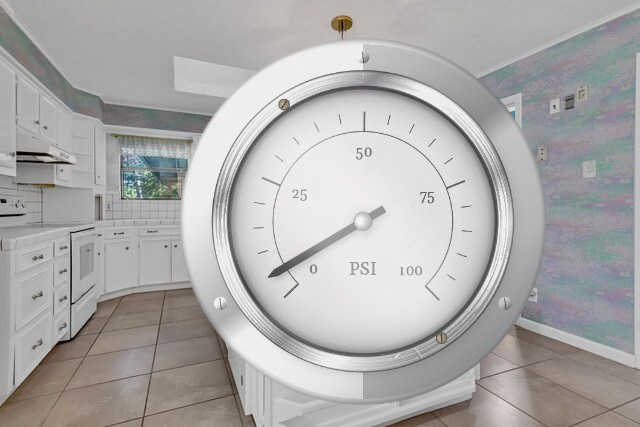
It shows value=5 unit=psi
